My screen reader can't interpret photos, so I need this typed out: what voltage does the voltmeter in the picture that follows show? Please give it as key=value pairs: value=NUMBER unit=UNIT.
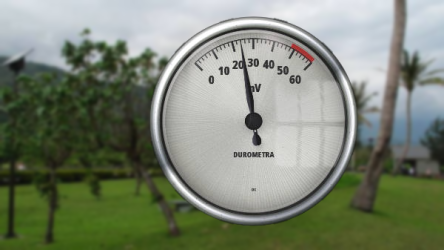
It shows value=24 unit=mV
